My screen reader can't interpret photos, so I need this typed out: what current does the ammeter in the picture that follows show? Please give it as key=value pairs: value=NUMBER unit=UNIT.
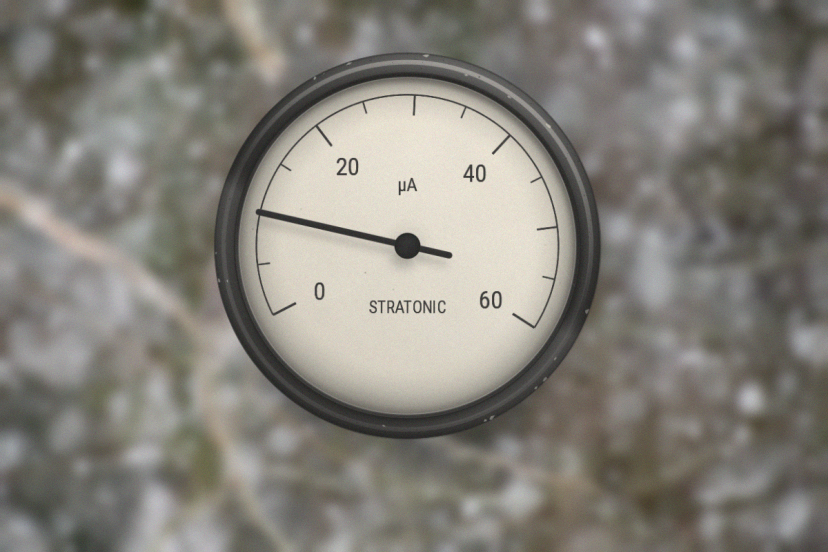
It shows value=10 unit=µA
